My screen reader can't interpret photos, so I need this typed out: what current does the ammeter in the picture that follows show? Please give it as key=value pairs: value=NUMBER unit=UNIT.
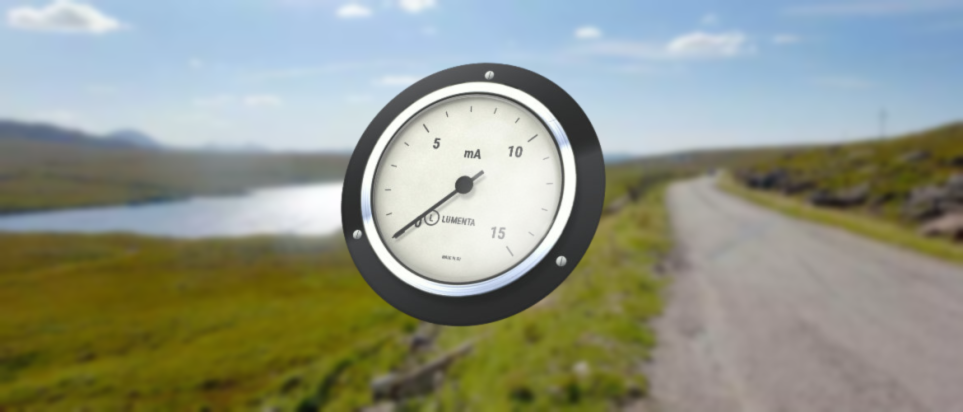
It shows value=0 unit=mA
